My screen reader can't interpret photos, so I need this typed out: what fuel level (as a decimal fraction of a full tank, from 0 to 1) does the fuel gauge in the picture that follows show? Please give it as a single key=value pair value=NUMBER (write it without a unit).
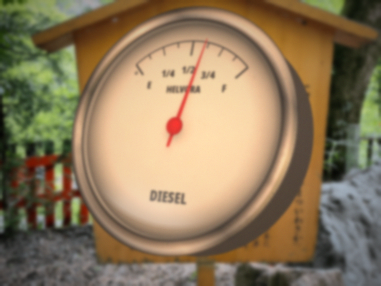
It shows value=0.625
